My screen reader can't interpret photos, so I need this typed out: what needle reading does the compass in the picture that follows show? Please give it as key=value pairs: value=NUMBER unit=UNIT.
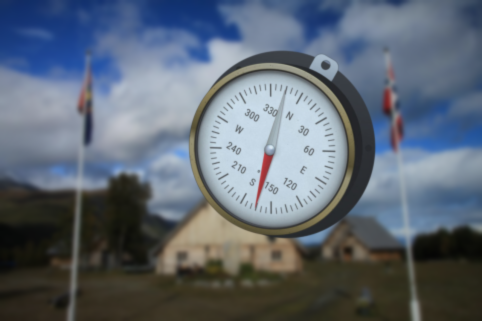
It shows value=165 unit=°
